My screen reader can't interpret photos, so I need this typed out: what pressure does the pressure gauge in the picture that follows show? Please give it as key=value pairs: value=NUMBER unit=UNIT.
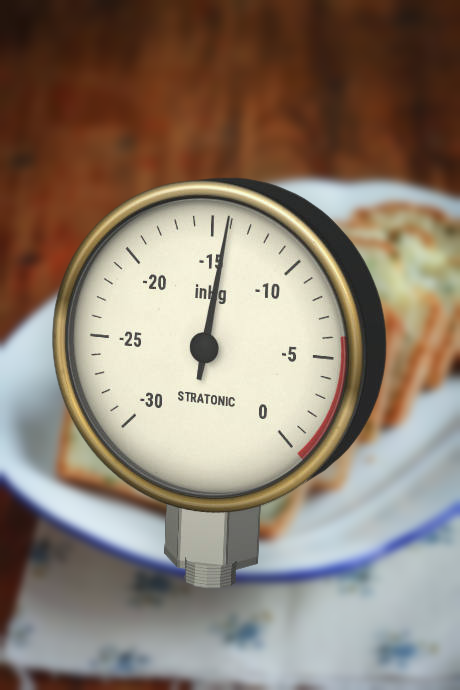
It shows value=-14 unit=inHg
